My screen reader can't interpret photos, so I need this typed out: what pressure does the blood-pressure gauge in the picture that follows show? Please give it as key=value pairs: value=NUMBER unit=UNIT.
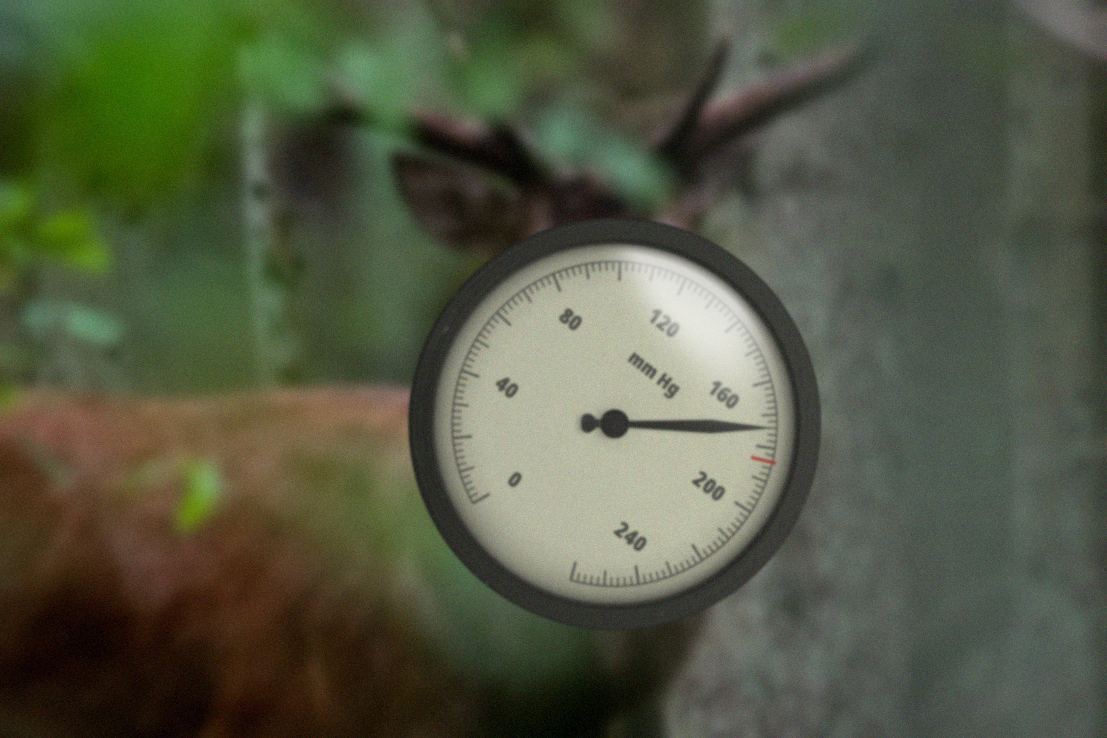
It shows value=174 unit=mmHg
